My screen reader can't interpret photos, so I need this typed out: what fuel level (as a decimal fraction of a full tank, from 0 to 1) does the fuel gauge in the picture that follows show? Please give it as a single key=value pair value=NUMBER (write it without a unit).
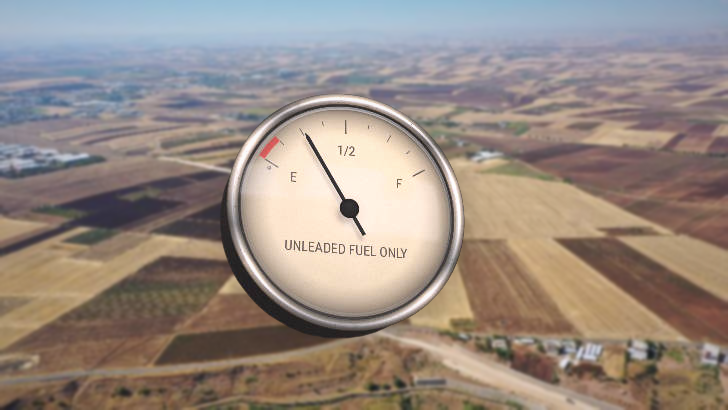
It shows value=0.25
